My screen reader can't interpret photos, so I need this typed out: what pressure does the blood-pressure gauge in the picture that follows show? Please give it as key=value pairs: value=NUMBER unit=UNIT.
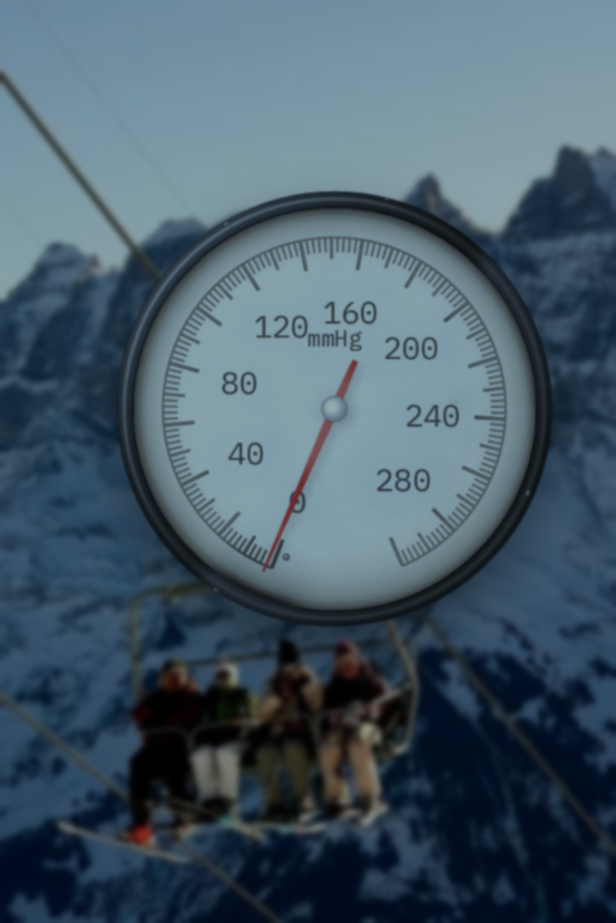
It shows value=2 unit=mmHg
